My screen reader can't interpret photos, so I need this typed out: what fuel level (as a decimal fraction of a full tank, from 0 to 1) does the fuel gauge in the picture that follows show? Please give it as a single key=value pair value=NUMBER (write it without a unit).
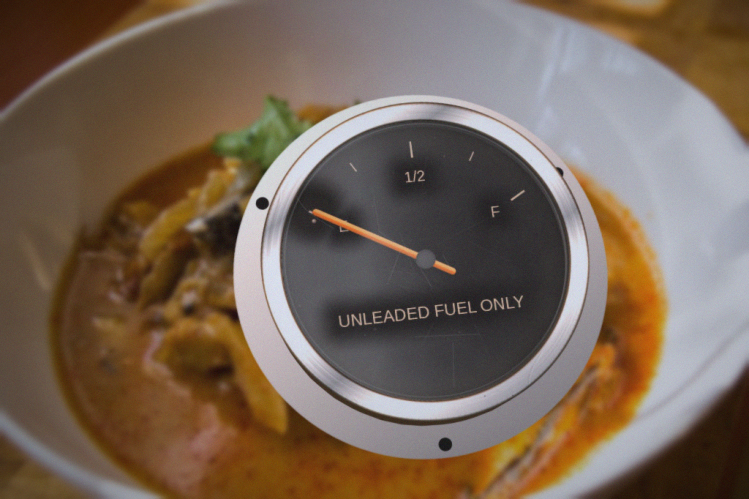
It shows value=0
